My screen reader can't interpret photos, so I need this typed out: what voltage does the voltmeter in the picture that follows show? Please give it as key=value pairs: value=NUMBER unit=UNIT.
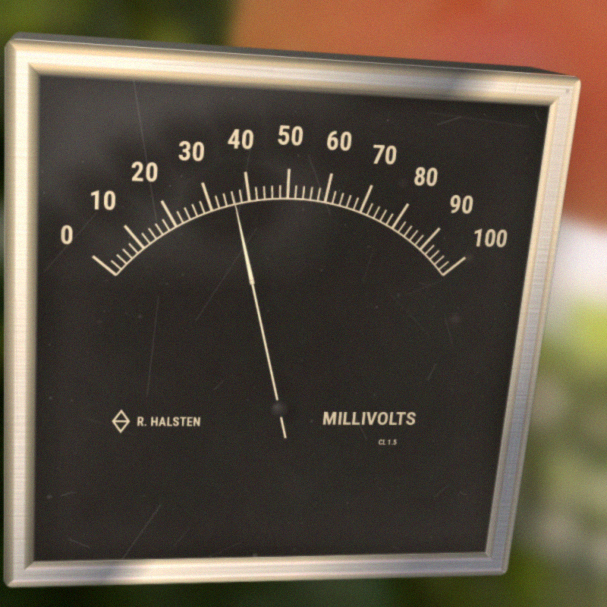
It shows value=36 unit=mV
